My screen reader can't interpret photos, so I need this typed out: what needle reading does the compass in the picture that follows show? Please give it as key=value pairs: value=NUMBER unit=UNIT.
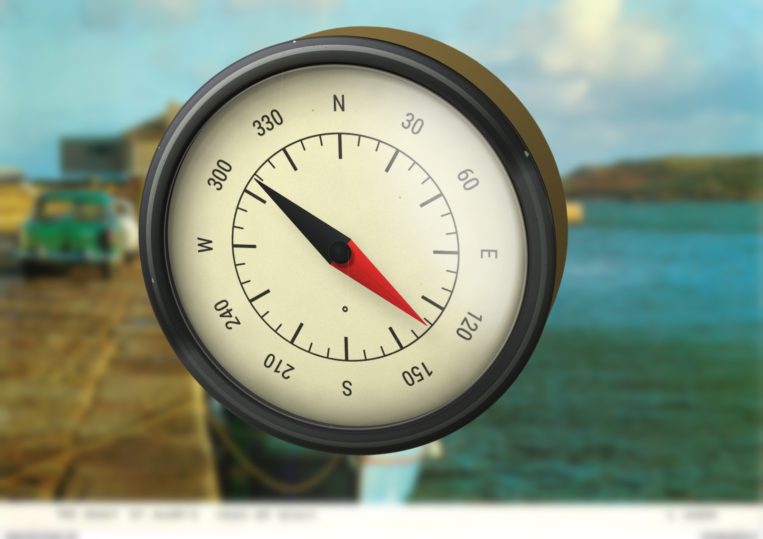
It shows value=130 unit=°
